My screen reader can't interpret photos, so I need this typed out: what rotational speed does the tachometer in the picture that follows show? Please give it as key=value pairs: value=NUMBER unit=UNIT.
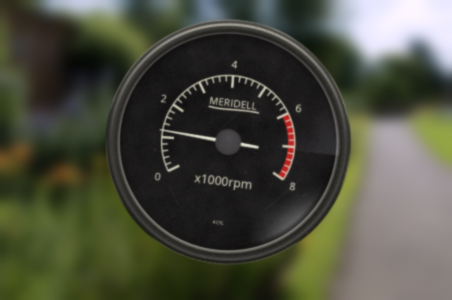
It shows value=1200 unit=rpm
